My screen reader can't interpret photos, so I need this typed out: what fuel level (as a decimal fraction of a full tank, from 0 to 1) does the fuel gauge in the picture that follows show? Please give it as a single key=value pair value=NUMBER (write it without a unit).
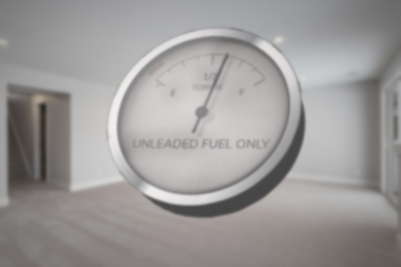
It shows value=0.625
